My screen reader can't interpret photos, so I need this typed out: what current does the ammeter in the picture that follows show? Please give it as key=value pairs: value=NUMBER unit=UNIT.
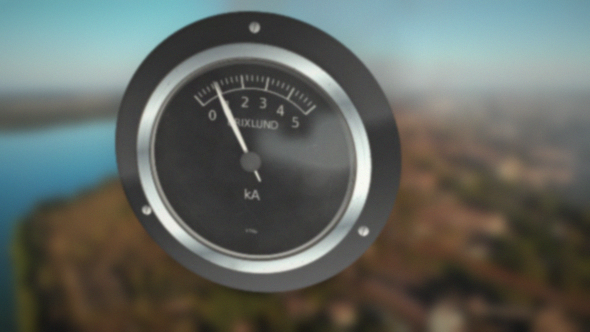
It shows value=1 unit=kA
